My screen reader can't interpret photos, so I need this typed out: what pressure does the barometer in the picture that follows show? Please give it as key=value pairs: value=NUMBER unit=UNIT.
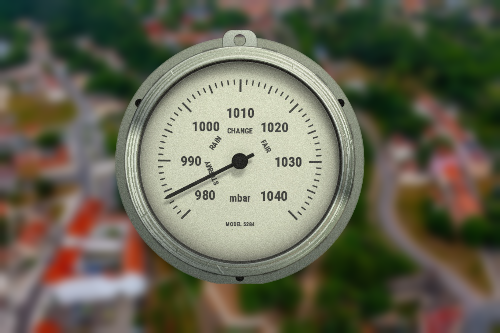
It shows value=984 unit=mbar
